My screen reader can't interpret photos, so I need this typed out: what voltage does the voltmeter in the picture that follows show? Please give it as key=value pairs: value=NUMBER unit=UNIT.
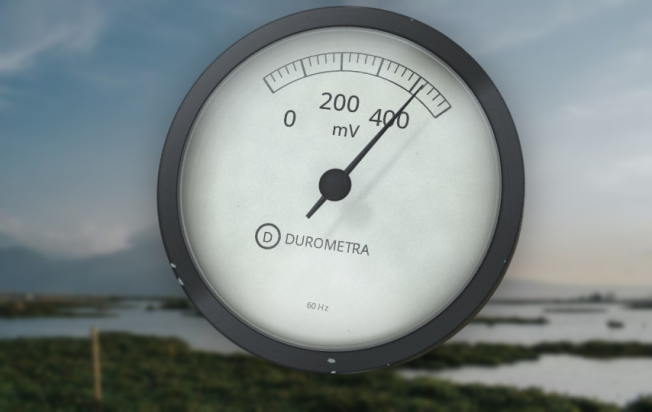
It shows value=420 unit=mV
